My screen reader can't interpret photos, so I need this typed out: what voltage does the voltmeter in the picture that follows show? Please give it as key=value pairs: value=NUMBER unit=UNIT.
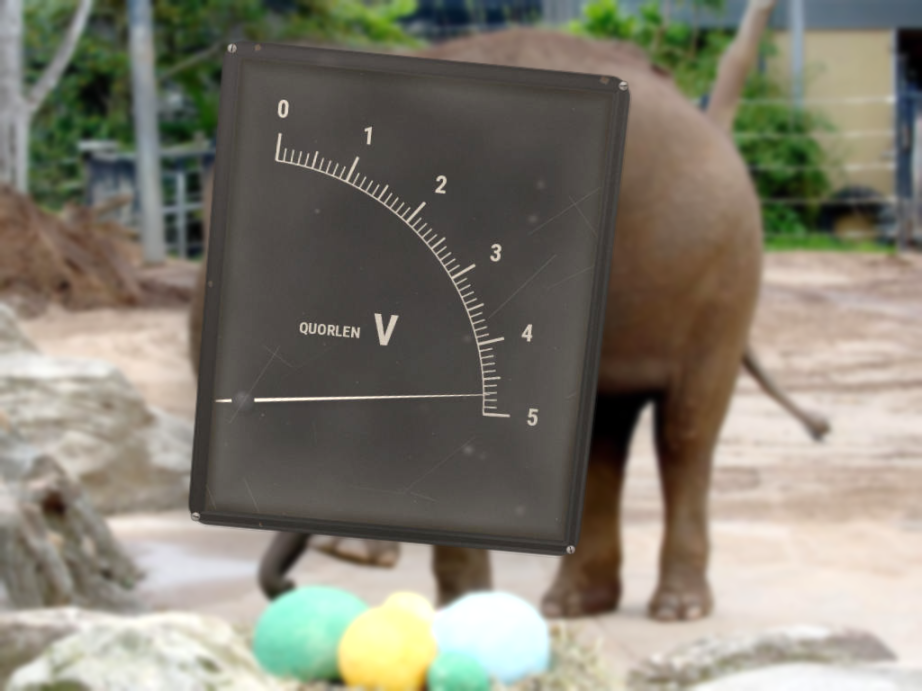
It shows value=4.7 unit=V
